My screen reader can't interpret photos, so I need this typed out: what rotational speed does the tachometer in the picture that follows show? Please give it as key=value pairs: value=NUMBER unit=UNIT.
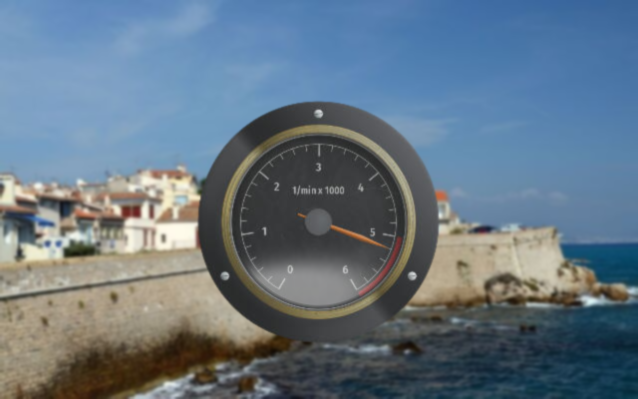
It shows value=5200 unit=rpm
